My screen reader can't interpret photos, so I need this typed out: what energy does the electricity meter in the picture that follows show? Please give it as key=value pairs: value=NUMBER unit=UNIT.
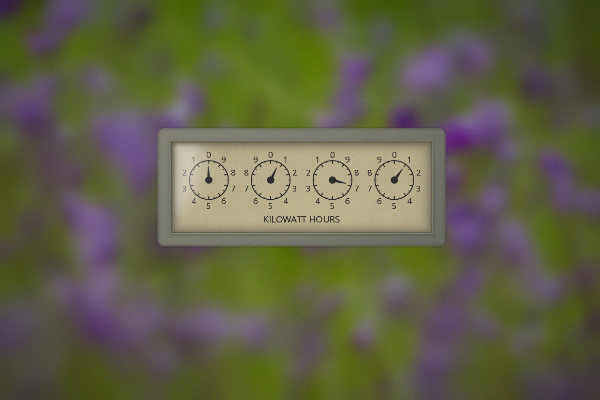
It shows value=71 unit=kWh
